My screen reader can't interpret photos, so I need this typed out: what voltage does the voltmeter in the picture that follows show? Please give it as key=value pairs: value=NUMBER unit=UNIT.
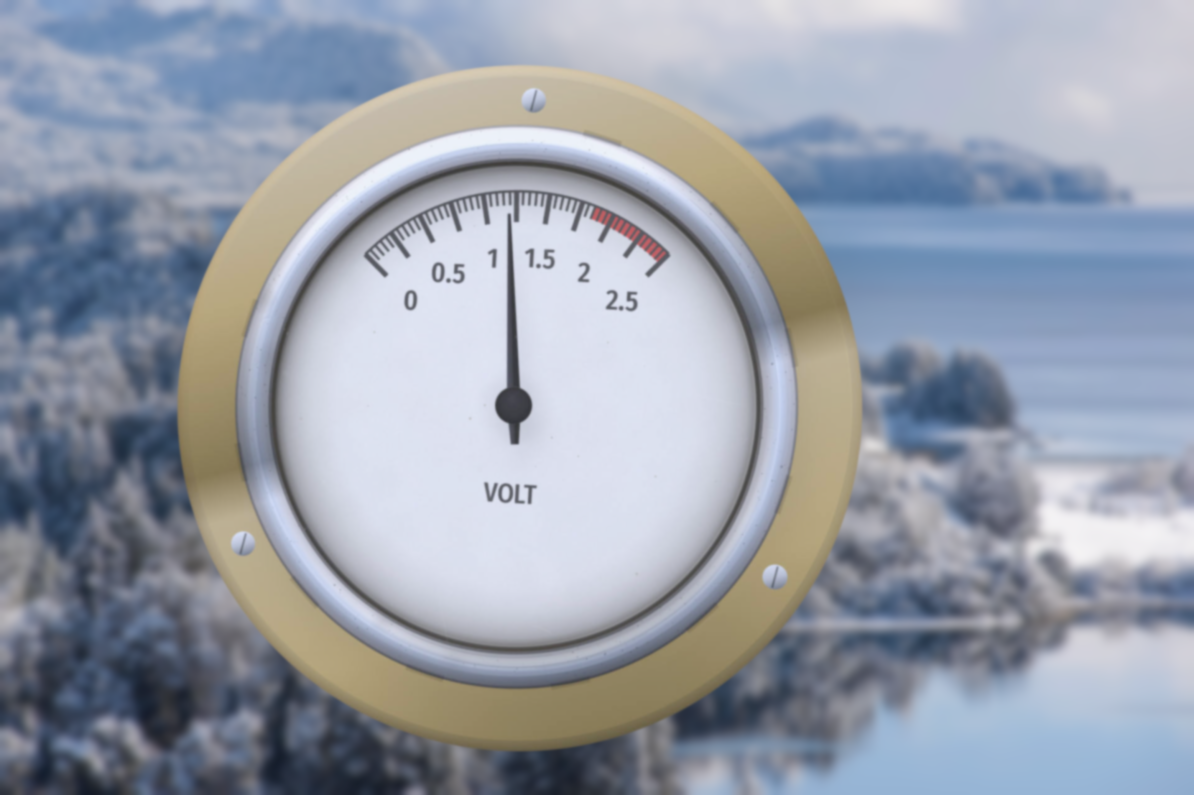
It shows value=1.2 unit=V
